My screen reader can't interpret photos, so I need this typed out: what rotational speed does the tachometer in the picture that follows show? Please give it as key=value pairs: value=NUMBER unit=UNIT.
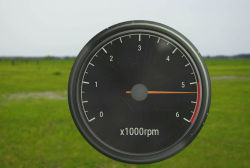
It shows value=5250 unit=rpm
